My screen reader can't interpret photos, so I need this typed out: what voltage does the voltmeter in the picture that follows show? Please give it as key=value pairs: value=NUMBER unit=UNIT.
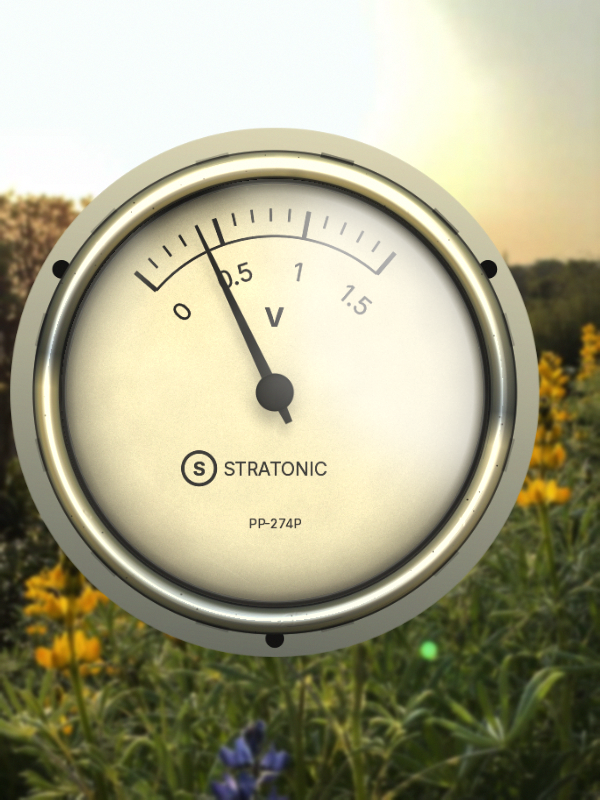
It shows value=0.4 unit=V
